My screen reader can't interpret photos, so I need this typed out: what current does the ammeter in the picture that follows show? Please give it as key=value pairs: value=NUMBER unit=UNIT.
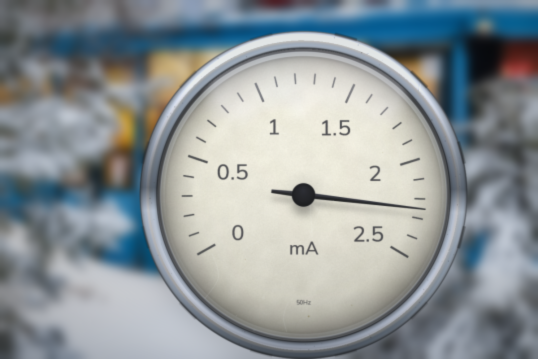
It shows value=2.25 unit=mA
